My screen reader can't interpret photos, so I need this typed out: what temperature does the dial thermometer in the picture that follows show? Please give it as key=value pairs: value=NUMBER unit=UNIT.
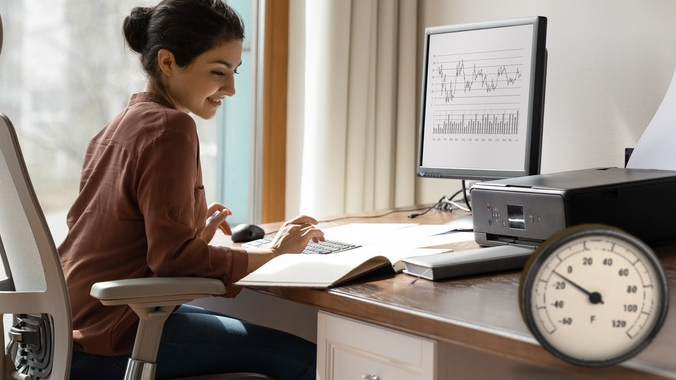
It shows value=-10 unit=°F
